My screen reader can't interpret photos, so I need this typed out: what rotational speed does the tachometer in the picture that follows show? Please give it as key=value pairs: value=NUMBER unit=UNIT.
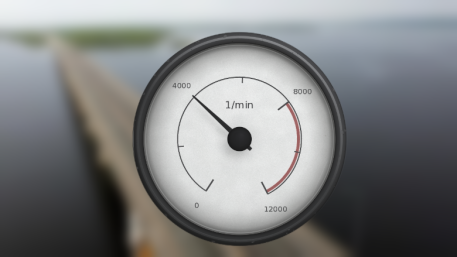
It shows value=4000 unit=rpm
